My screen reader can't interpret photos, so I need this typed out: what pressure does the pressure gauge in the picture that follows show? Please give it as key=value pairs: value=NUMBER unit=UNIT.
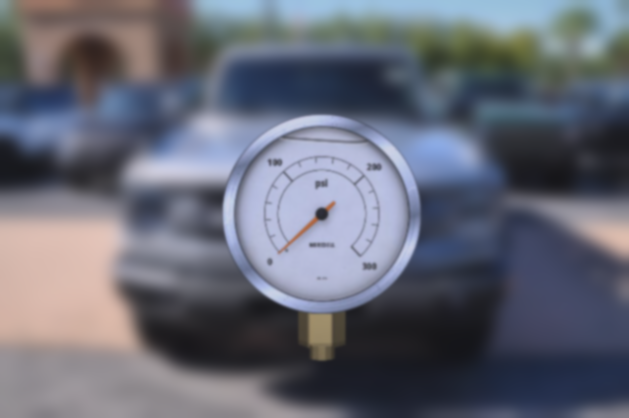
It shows value=0 unit=psi
